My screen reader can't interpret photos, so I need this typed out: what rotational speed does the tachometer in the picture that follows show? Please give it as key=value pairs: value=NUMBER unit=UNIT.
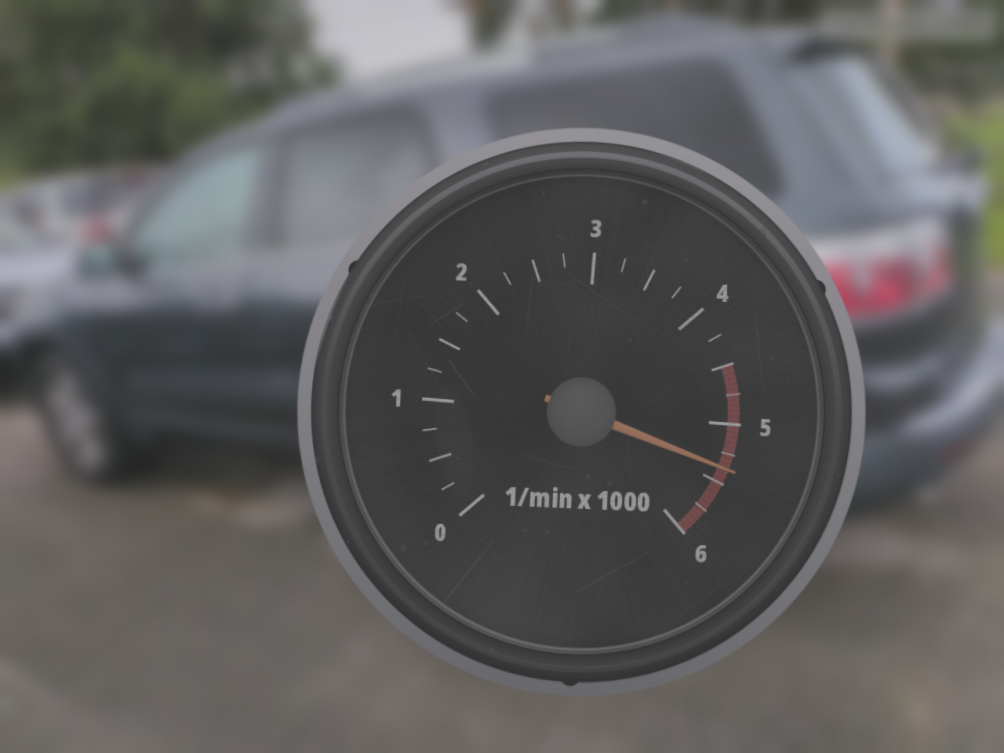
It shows value=5375 unit=rpm
